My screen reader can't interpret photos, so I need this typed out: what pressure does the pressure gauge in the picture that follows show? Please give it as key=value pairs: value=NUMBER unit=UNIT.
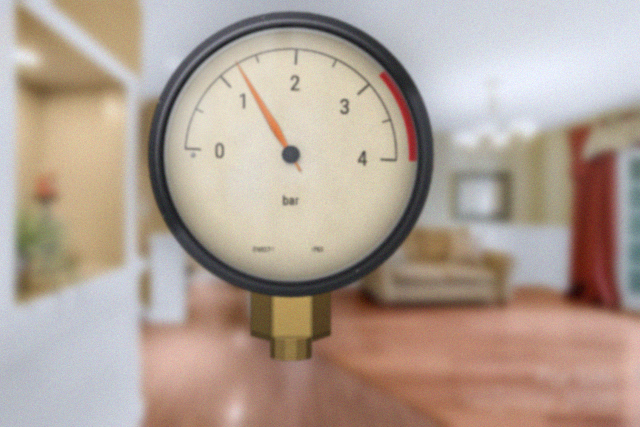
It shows value=1.25 unit=bar
